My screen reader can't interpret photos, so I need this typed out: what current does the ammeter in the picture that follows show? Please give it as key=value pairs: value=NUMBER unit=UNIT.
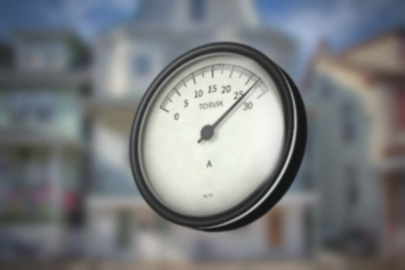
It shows value=27.5 unit=A
